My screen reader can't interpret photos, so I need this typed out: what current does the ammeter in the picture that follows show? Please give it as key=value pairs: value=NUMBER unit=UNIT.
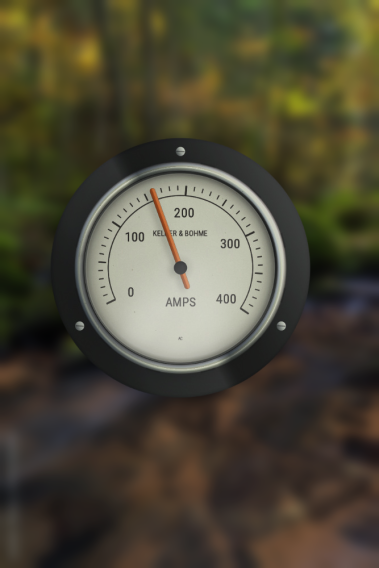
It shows value=160 unit=A
